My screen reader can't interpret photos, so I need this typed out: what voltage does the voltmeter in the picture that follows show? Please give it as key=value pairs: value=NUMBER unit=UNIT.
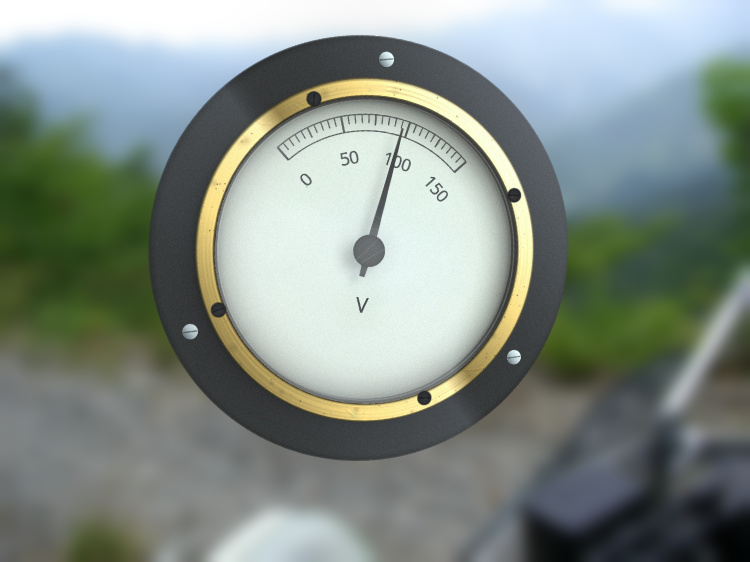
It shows value=95 unit=V
